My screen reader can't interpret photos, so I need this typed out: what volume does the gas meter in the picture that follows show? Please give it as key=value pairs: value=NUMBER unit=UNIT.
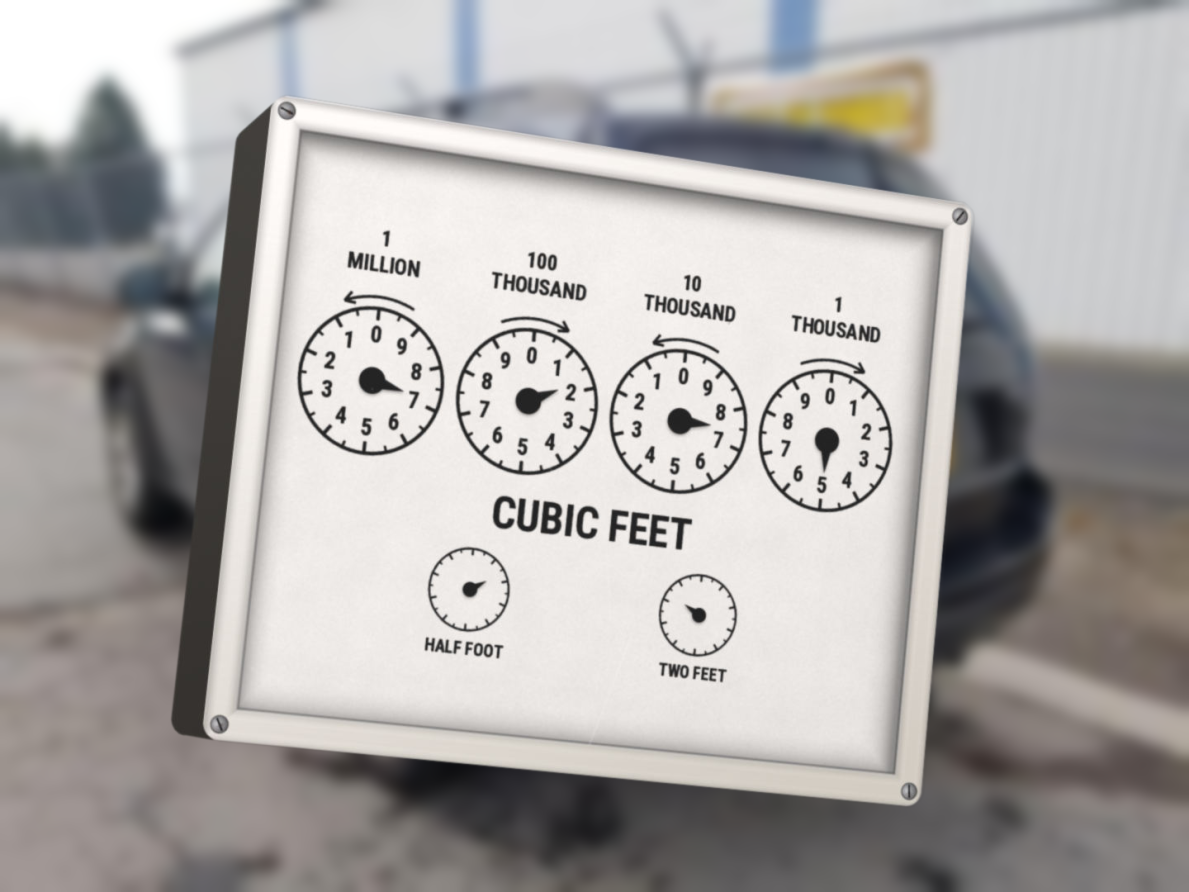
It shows value=717500 unit=ft³
